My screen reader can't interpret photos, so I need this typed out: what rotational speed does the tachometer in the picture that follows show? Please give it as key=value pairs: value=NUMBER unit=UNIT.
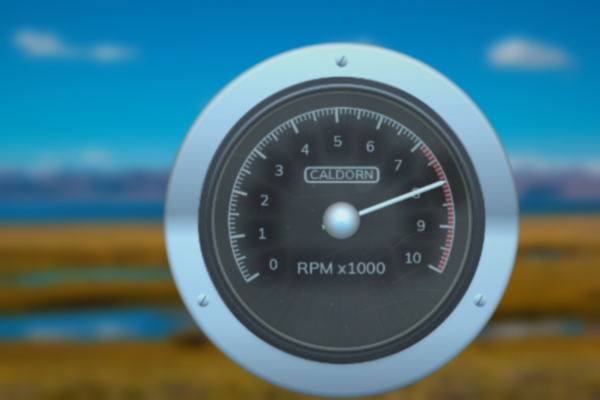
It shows value=8000 unit=rpm
